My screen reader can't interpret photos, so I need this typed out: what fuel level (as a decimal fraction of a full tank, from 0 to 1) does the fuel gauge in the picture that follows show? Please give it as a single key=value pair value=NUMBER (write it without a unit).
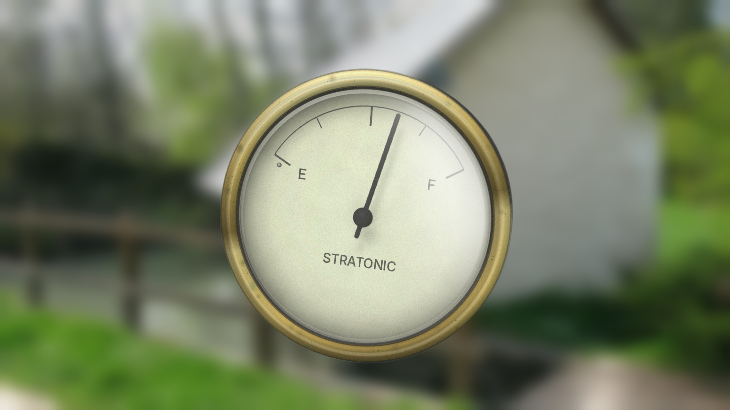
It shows value=0.625
